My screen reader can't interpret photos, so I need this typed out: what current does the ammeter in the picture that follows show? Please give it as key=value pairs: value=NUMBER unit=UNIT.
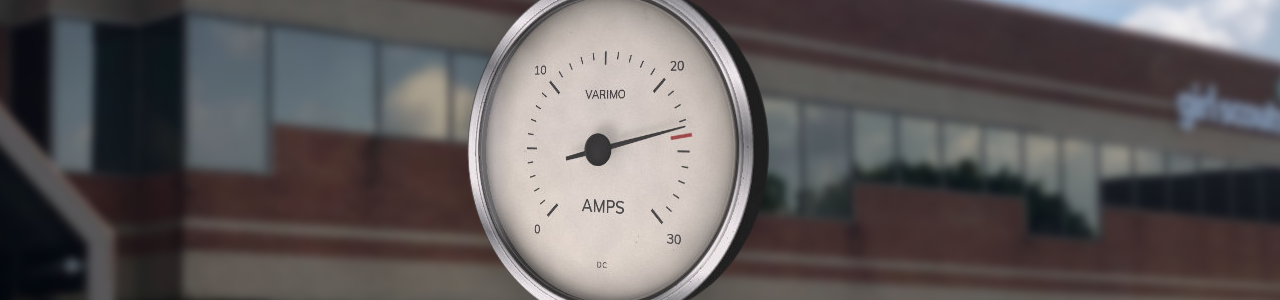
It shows value=23.5 unit=A
